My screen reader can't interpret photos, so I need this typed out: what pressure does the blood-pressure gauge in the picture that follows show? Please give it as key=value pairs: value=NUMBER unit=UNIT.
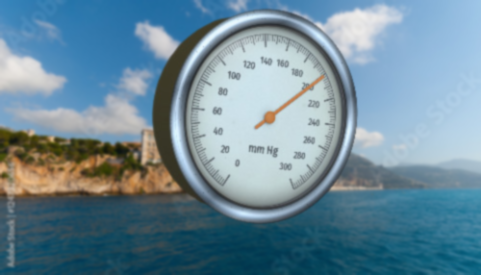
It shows value=200 unit=mmHg
